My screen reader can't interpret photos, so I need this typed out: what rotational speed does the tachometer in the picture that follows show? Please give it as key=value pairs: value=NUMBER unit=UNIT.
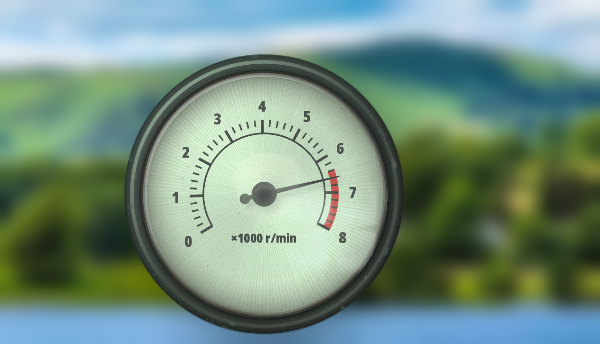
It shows value=6600 unit=rpm
